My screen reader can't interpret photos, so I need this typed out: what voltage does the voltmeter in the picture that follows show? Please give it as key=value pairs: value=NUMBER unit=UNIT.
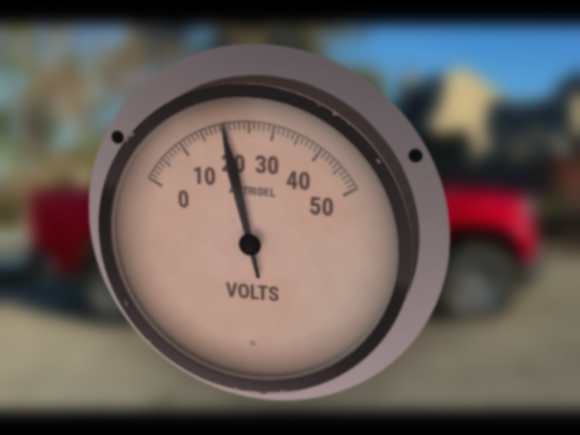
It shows value=20 unit=V
